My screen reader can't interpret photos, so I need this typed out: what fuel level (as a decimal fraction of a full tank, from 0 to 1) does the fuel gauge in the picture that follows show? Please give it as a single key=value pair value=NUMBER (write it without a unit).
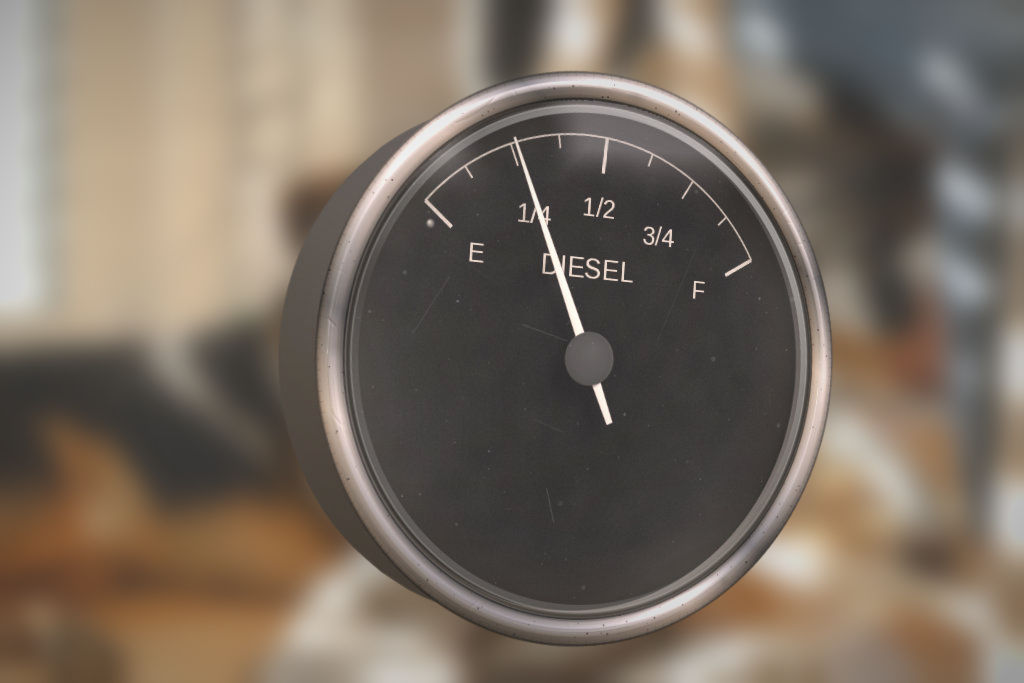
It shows value=0.25
